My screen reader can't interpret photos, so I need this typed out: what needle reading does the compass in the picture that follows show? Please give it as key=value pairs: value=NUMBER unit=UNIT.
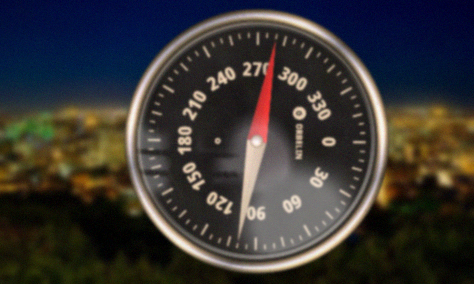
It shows value=280 unit=°
